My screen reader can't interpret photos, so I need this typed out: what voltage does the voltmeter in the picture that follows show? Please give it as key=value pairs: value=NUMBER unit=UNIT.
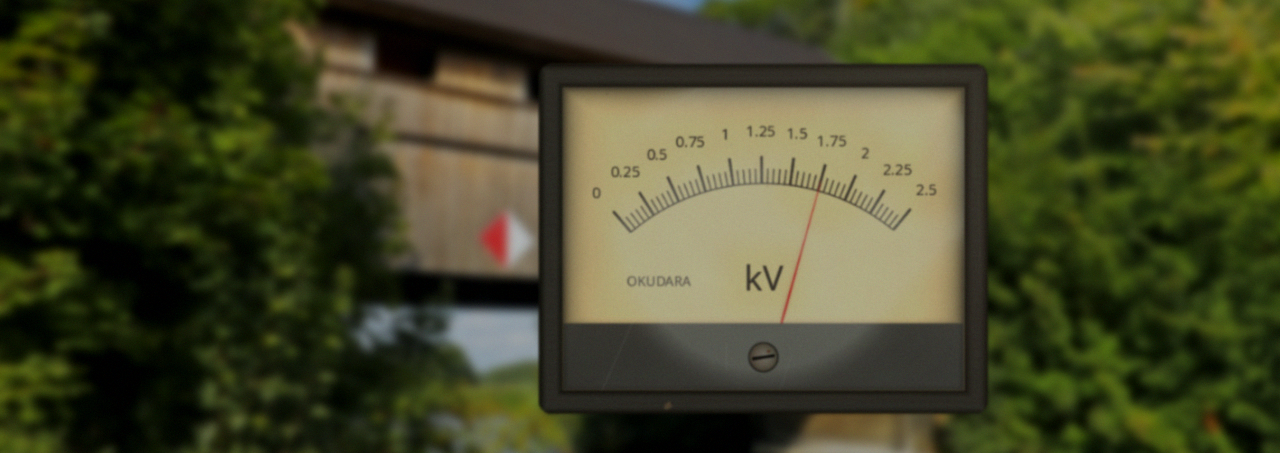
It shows value=1.75 unit=kV
